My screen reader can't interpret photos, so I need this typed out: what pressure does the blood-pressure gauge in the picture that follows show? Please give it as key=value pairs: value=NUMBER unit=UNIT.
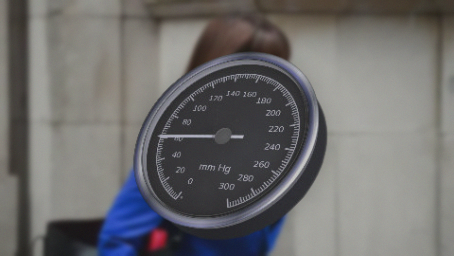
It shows value=60 unit=mmHg
